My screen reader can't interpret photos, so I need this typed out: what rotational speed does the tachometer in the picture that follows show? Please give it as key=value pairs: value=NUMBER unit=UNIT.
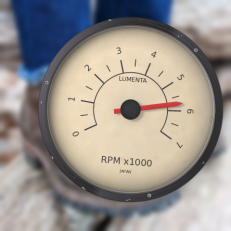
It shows value=5750 unit=rpm
